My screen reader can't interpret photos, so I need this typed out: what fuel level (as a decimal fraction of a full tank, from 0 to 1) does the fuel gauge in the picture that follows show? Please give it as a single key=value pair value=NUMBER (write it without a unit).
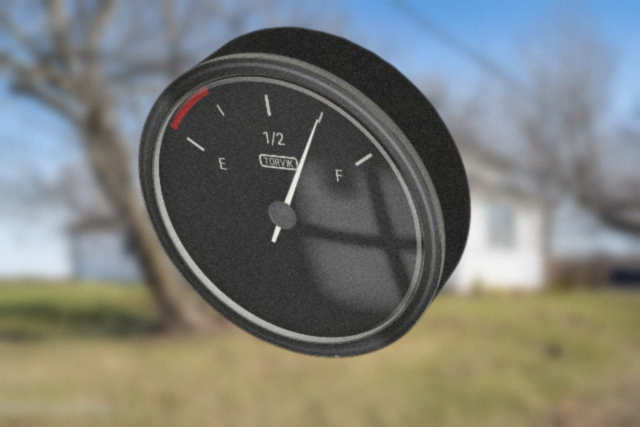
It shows value=0.75
